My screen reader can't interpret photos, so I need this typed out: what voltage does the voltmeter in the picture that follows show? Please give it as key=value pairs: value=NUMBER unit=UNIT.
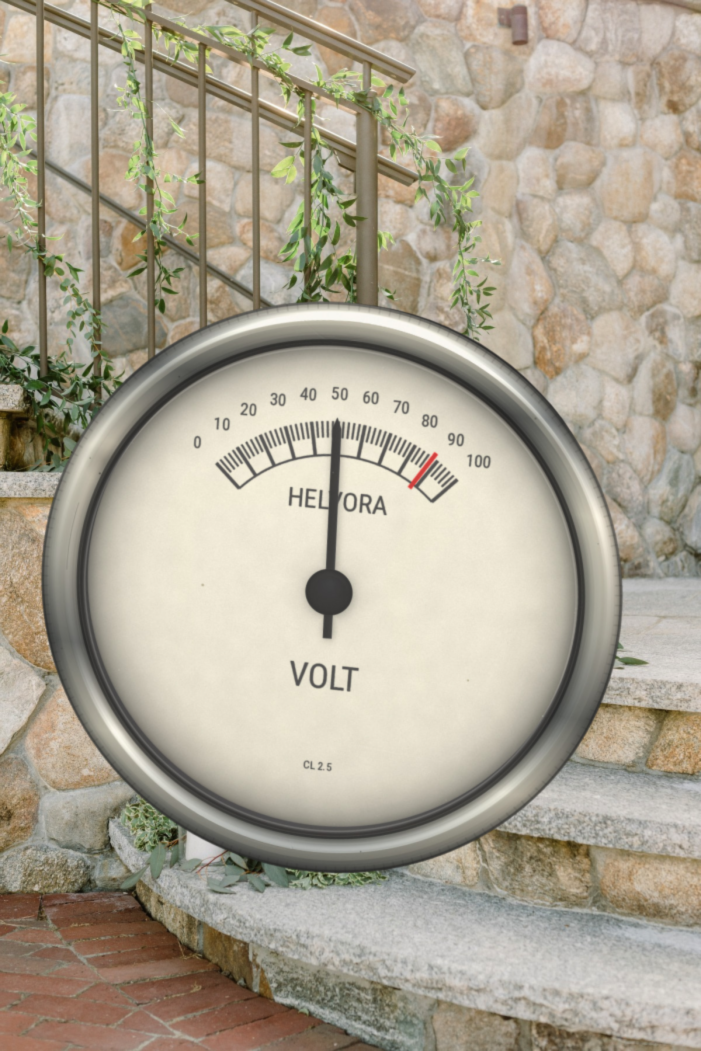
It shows value=50 unit=V
